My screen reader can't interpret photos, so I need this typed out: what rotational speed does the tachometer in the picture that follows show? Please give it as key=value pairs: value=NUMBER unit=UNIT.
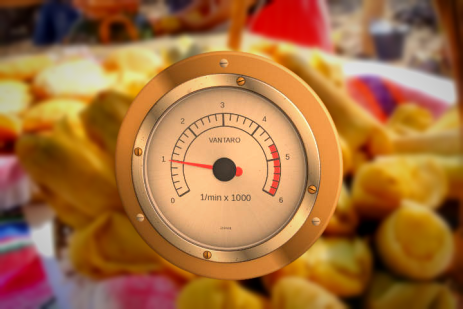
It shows value=1000 unit=rpm
